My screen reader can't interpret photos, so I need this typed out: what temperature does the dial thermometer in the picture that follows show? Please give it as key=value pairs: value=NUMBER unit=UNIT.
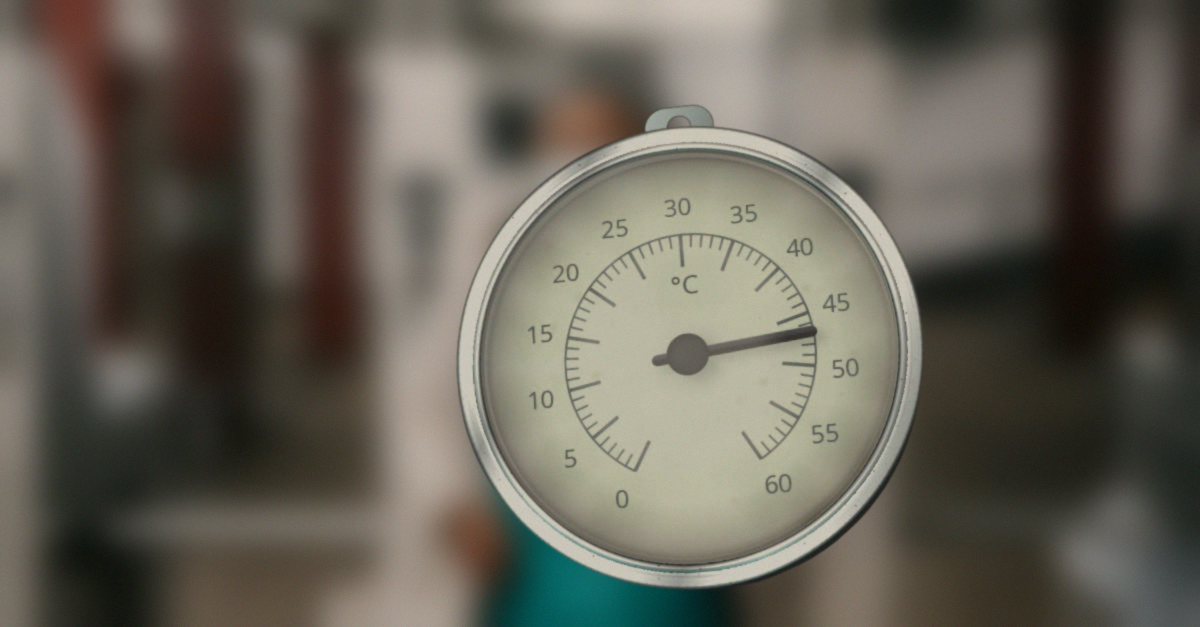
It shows value=47 unit=°C
